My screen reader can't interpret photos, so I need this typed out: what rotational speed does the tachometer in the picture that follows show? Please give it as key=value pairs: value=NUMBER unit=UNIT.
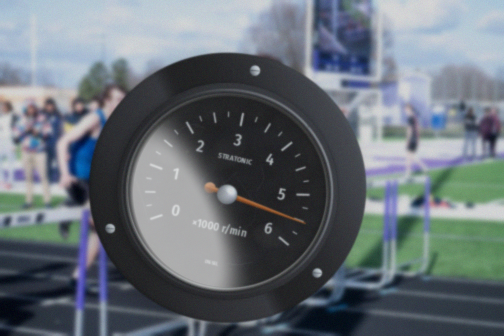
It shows value=5500 unit=rpm
